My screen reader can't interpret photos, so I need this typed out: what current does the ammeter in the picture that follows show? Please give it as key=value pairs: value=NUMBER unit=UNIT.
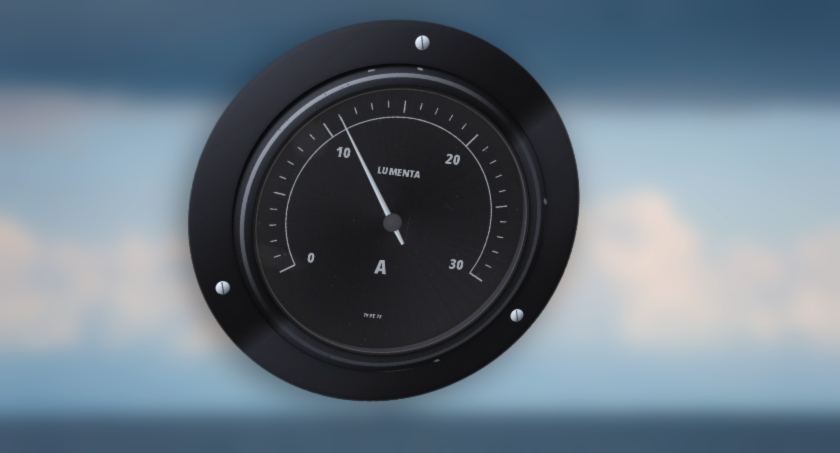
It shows value=11 unit=A
